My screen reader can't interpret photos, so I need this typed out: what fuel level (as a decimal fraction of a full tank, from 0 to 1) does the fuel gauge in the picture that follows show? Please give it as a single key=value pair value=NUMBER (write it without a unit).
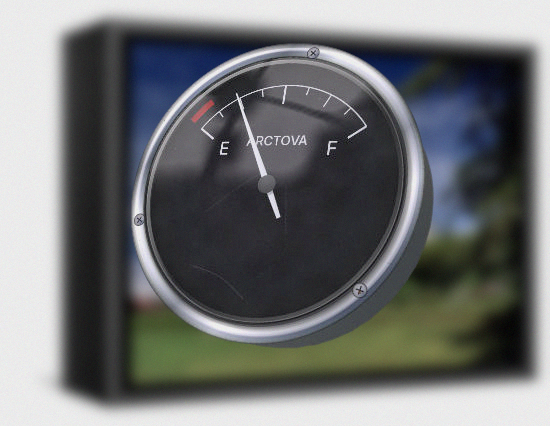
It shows value=0.25
